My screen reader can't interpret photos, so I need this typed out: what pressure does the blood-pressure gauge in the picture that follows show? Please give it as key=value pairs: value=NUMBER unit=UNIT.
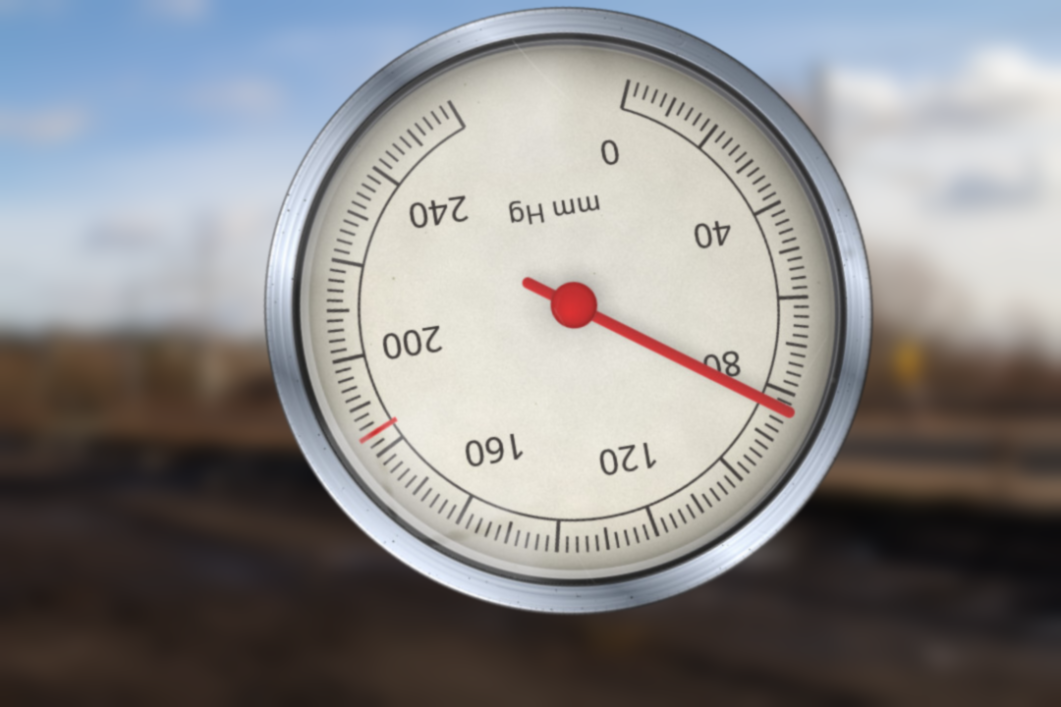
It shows value=84 unit=mmHg
